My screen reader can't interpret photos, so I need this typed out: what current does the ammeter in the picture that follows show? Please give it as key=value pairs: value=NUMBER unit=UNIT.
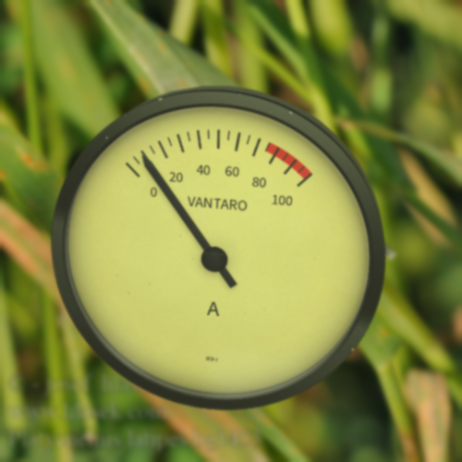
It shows value=10 unit=A
